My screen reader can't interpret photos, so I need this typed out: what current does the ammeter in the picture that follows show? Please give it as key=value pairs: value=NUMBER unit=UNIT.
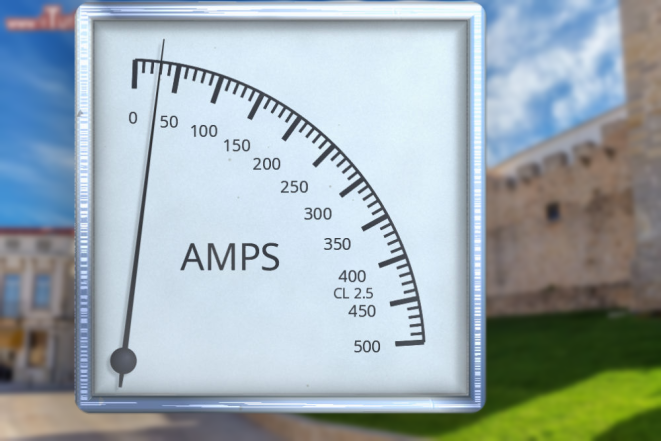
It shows value=30 unit=A
